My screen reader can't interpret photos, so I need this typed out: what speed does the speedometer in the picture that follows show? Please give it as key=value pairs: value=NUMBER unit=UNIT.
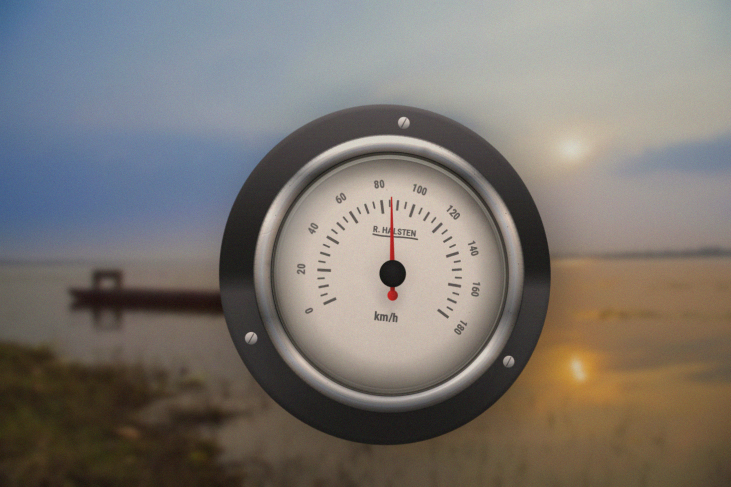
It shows value=85 unit=km/h
